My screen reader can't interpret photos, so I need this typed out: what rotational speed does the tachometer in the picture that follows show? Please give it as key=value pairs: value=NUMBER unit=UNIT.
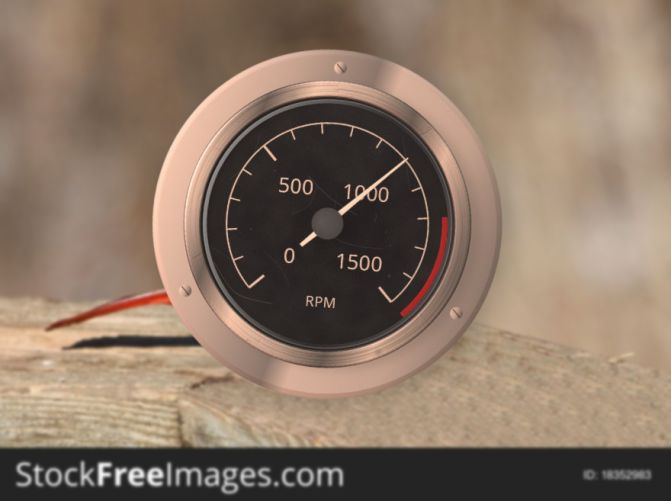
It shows value=1000 unit=rpm
